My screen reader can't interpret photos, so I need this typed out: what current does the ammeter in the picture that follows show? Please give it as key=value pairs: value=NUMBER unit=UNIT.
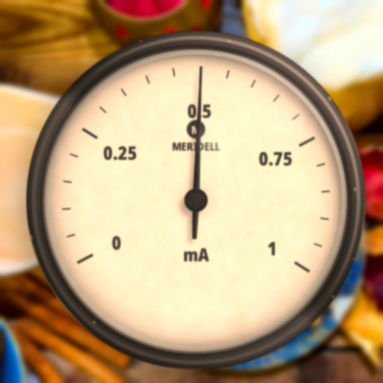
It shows value=0.5 unit=mA
